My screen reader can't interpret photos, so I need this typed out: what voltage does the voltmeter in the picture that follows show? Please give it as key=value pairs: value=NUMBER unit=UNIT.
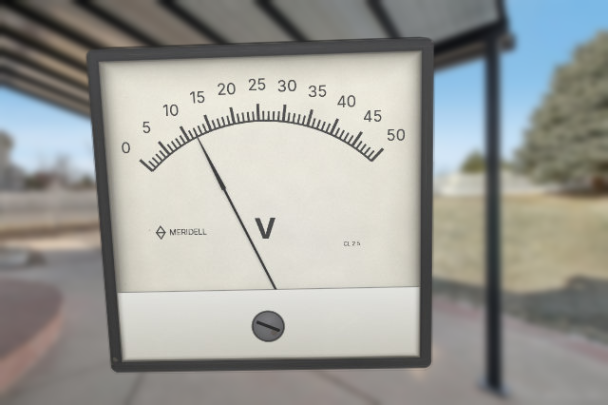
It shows value=12 unit=V
